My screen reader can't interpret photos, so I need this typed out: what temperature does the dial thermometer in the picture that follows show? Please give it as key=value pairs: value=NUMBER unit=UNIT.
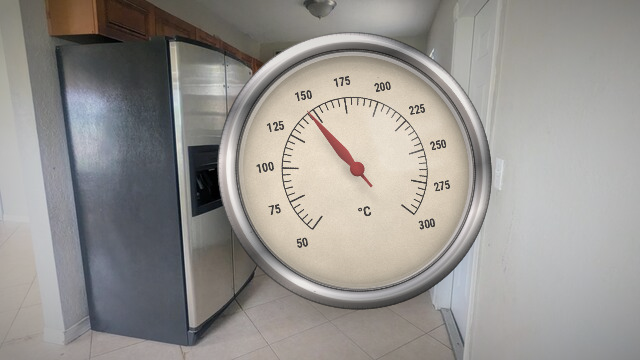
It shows value=145 unit=°C
